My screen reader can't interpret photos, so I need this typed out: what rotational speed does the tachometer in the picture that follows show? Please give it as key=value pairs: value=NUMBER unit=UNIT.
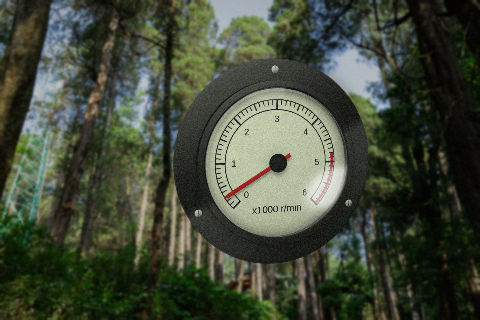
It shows value=300 unit=rpm
